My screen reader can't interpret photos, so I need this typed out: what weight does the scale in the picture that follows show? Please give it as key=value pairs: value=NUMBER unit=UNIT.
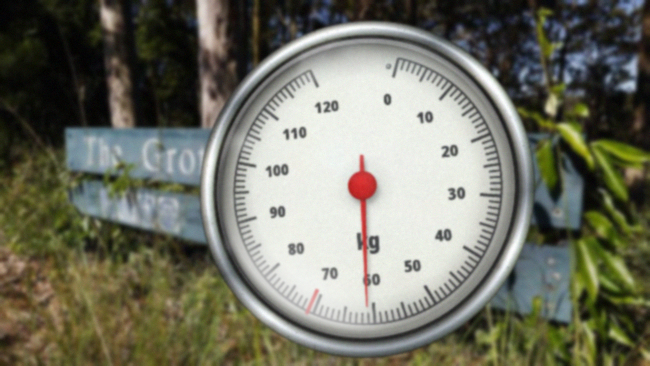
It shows value=61 unit=kg
